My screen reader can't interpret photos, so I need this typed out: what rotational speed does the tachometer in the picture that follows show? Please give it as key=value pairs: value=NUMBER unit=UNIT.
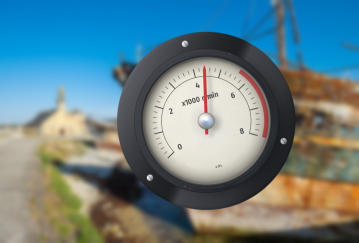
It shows value=4400 unit=rpm
